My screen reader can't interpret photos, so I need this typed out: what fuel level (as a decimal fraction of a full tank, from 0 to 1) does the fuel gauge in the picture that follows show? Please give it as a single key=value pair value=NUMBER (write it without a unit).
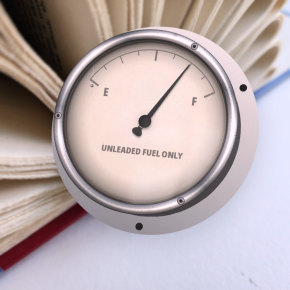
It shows value=0.75
